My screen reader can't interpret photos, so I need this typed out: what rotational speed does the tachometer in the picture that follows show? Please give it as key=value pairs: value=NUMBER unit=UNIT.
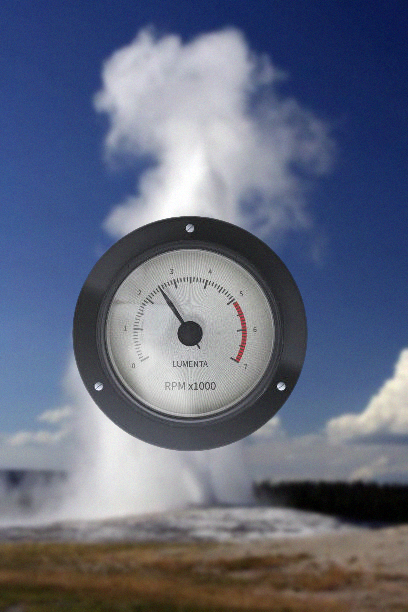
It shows value=2500 unit=rpm
